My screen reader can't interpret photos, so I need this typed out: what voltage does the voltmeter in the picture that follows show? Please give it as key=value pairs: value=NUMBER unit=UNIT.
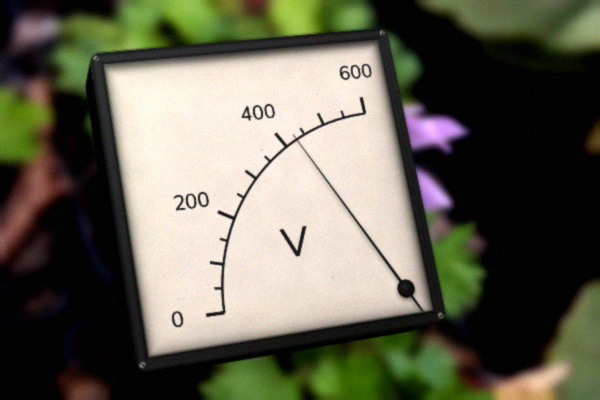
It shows value=425 unit=V
